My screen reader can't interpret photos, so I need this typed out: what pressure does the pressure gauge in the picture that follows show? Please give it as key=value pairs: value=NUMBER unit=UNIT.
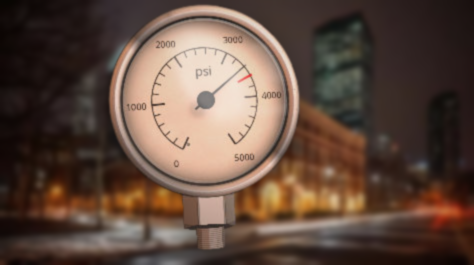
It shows value=3400 unit=psi
